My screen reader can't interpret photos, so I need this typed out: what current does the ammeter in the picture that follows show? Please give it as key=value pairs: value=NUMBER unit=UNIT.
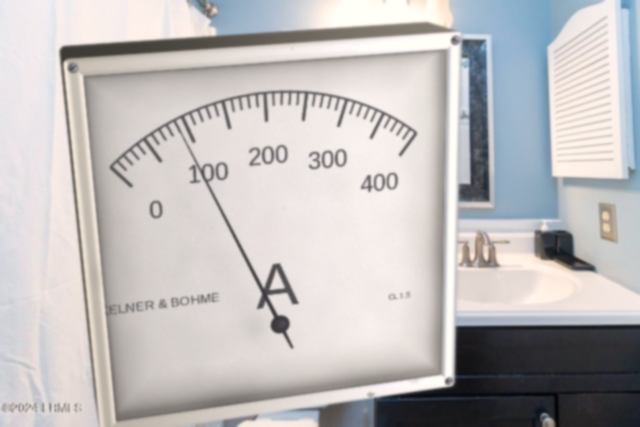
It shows value=90 unit=A
